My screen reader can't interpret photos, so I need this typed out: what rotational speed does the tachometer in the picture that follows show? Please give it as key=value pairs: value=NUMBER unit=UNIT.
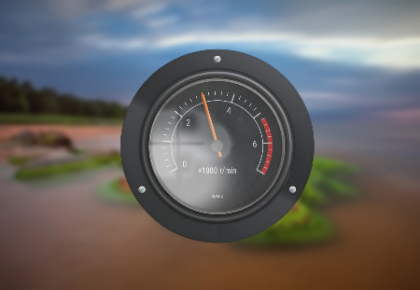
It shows value=3000 unit=rpm
